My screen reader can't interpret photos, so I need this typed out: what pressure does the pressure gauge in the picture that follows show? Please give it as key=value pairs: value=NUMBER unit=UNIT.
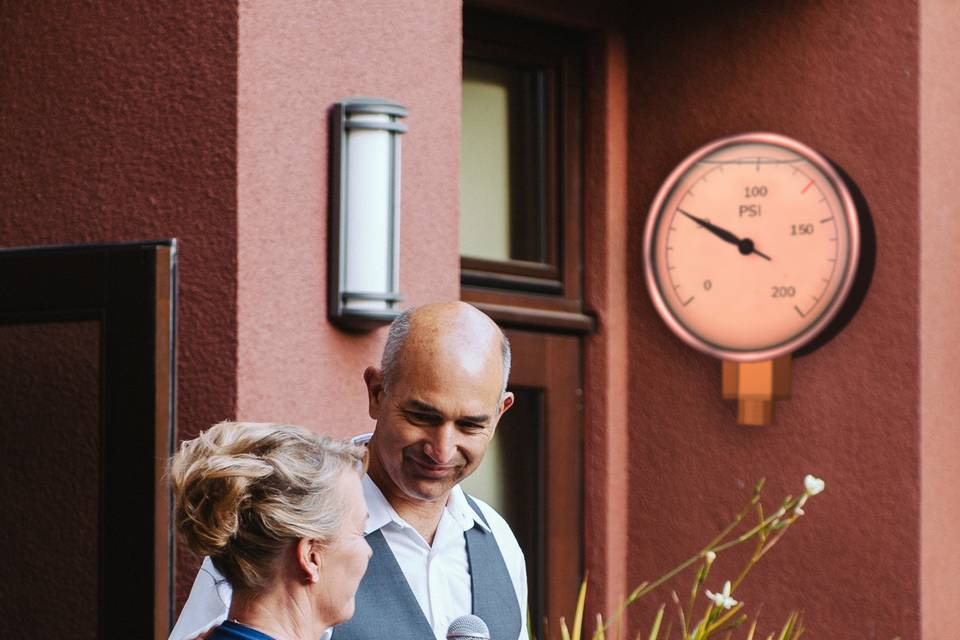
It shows value=50 unit=psi
